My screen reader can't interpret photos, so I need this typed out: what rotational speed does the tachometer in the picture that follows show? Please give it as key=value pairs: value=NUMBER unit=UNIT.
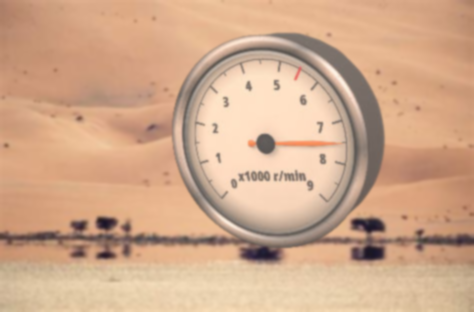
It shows value=7500 unit=rpm
